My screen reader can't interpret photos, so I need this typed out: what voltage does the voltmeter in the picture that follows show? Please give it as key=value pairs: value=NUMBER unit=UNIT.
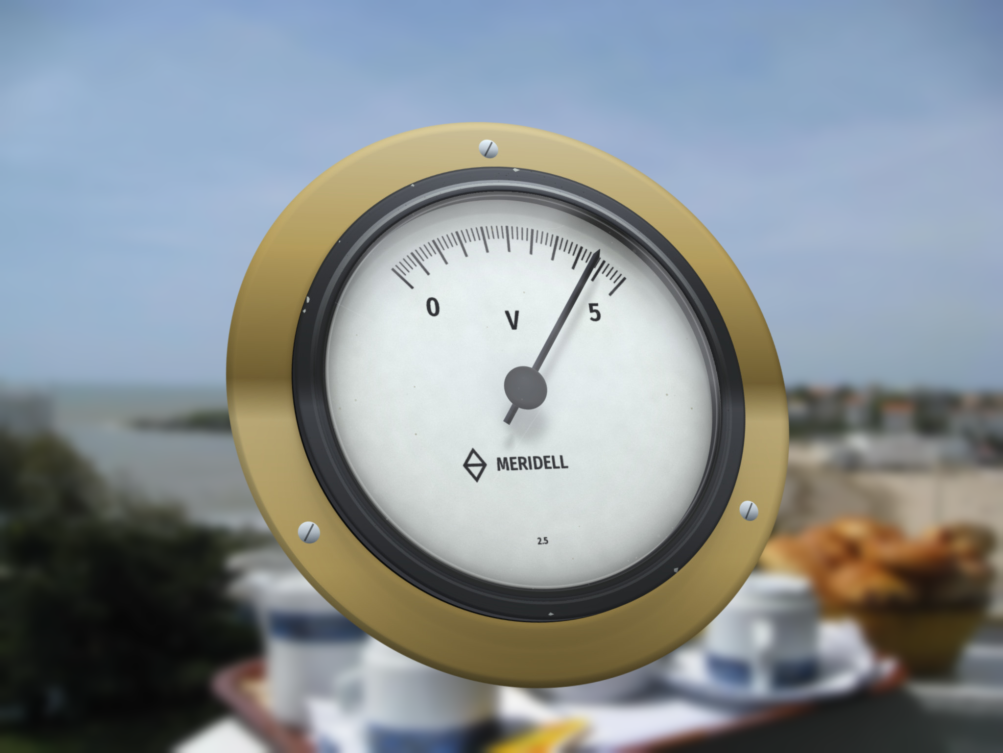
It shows value=4.3 unit=V
